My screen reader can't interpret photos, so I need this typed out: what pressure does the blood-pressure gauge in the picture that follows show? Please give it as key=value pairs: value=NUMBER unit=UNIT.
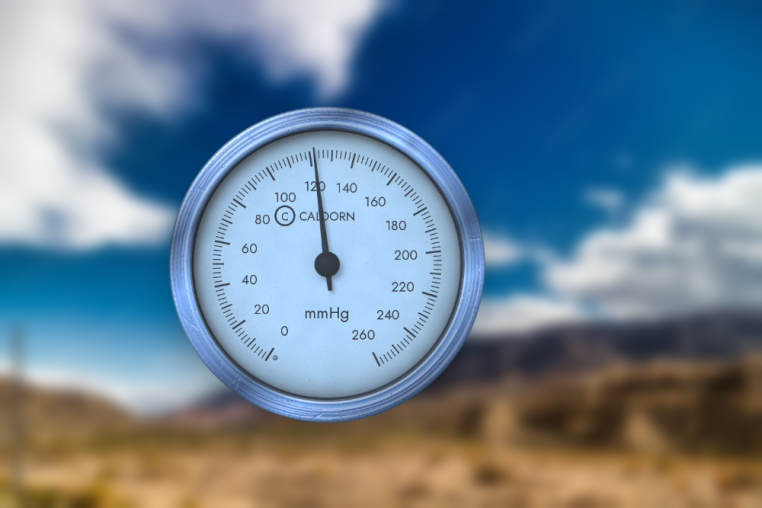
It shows value=122 unit=mmHg
